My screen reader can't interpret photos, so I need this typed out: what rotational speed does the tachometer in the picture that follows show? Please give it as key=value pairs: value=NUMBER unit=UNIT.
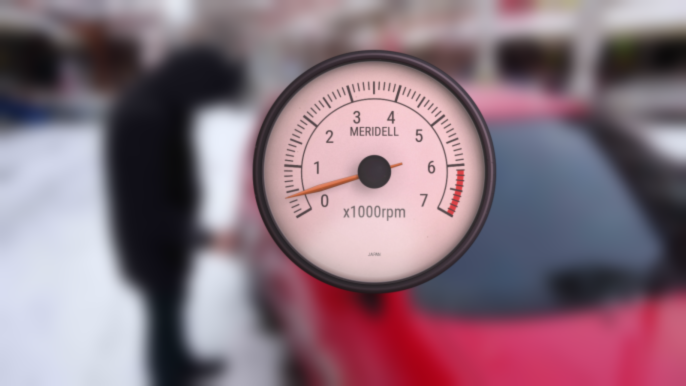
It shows value=400 unit=rpm
